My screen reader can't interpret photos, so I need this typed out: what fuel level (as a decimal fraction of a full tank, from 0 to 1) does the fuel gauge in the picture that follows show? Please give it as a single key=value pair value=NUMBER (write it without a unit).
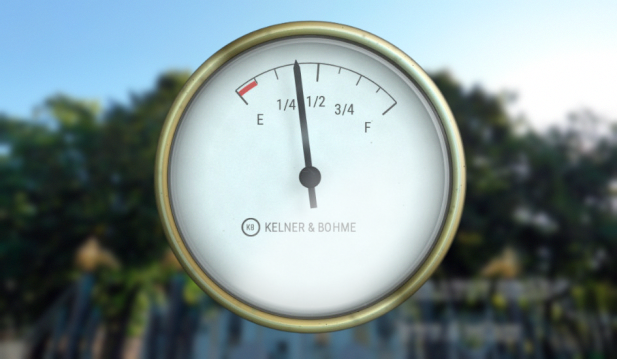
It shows value=0.375
